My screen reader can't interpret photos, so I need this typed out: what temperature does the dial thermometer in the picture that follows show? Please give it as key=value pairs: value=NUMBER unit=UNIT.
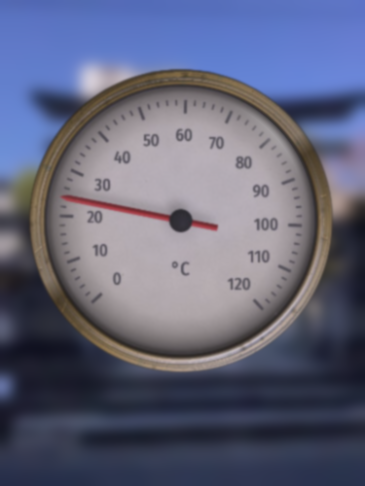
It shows value=24 unit=°C
